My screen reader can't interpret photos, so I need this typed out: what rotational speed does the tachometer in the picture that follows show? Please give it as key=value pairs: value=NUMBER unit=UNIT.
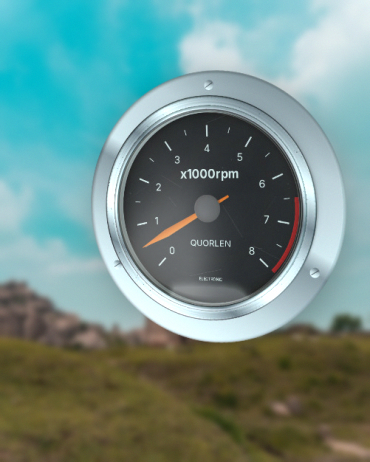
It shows value=500 unit=rpm
